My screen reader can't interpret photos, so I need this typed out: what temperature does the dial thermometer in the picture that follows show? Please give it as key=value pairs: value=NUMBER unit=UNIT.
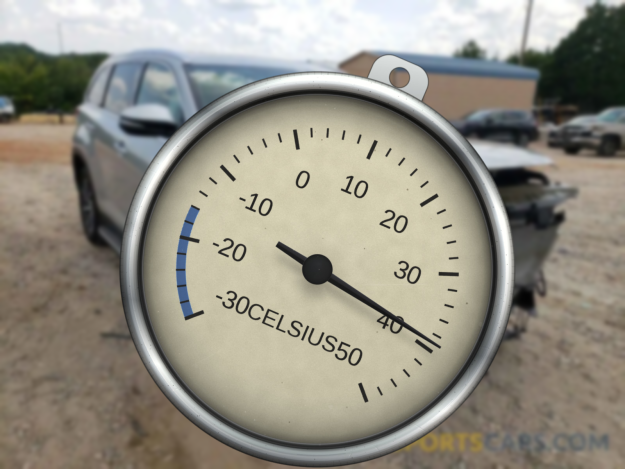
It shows value=39 unit=°C
